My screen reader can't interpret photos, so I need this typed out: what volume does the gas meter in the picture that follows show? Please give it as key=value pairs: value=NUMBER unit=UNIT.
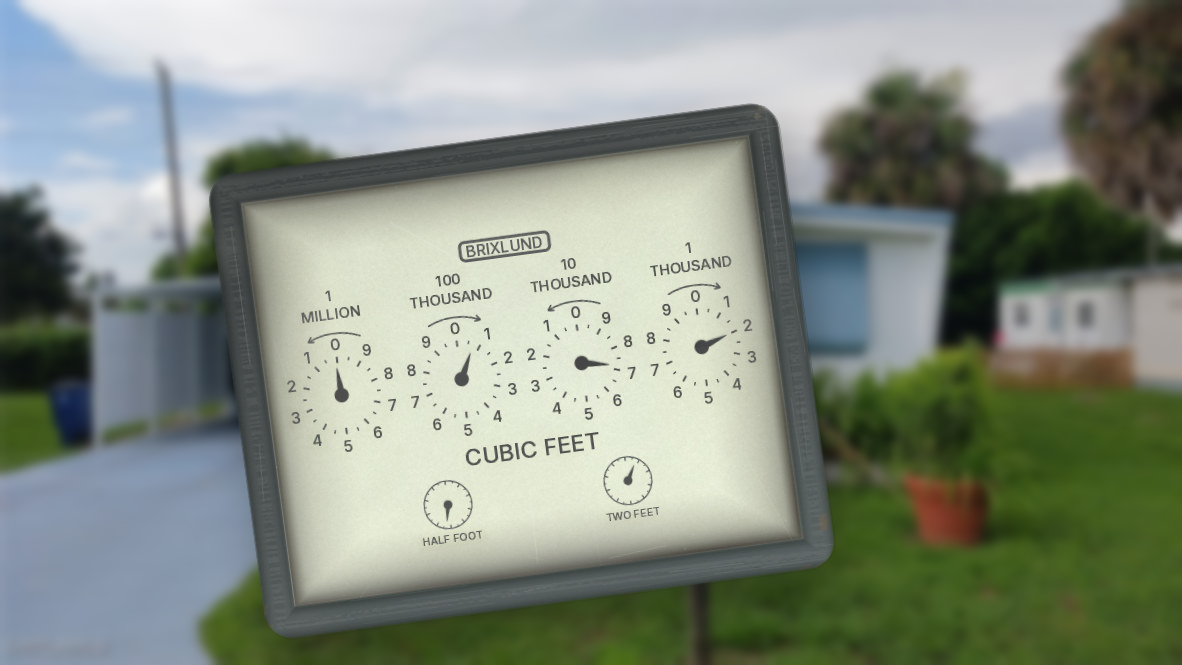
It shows value=7200 unit=ft³
